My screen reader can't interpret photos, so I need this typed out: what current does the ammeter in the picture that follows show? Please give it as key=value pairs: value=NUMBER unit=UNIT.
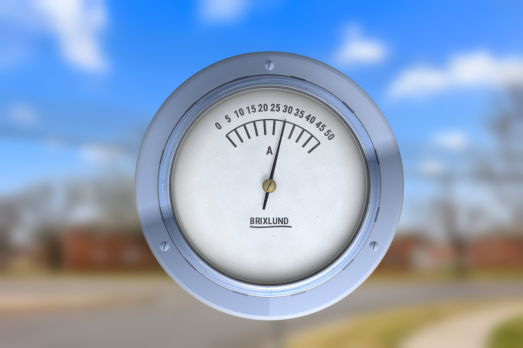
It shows value=30 unit=A
